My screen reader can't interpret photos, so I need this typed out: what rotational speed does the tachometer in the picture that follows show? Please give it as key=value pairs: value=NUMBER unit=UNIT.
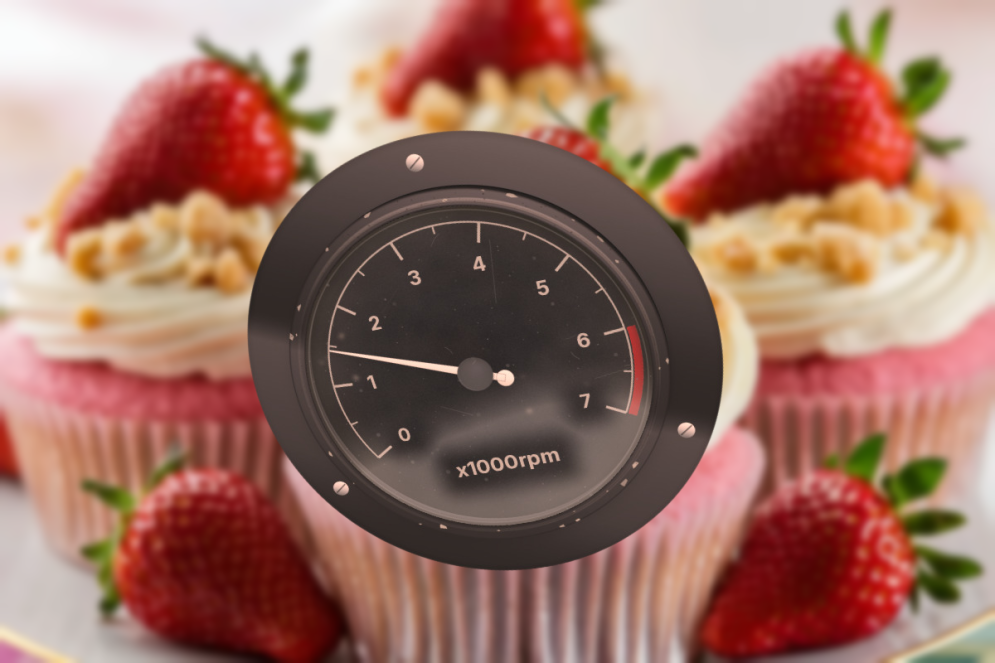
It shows value=1500 unit=rpm
